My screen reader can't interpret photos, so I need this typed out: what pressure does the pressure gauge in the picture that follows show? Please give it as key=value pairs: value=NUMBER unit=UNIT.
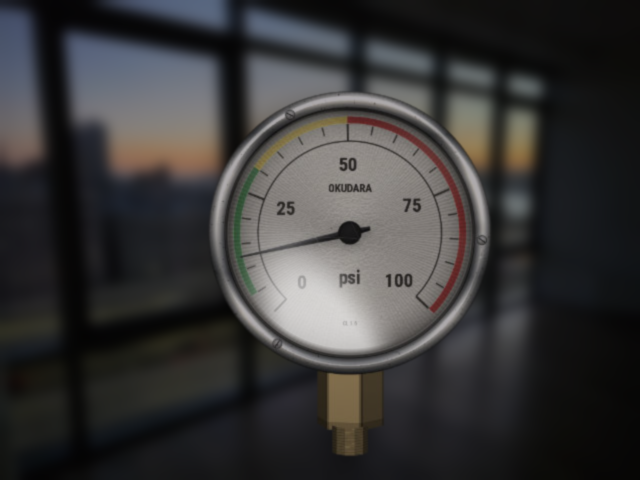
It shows value=12.5 unit=psi
